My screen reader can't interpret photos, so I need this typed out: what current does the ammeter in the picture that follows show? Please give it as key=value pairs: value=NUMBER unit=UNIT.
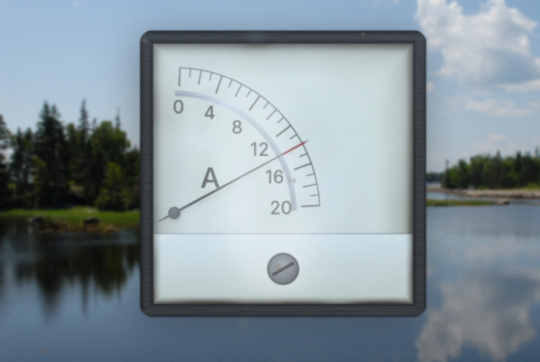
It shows value=14 unit=A
